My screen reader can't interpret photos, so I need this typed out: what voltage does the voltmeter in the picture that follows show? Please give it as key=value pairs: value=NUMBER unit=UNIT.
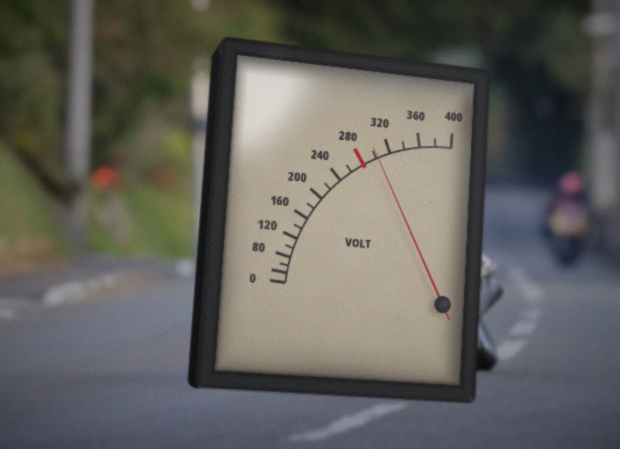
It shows value=300 unit=V
